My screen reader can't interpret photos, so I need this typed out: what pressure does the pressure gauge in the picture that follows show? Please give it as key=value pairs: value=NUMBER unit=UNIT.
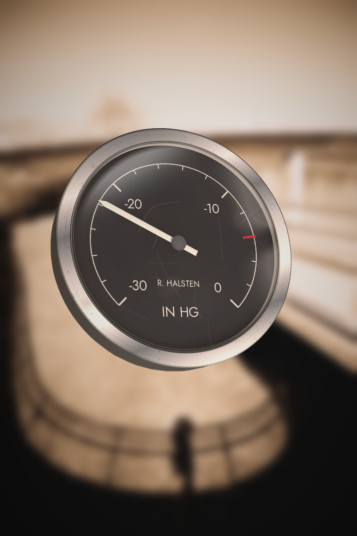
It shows value=-22 unit=inHg
